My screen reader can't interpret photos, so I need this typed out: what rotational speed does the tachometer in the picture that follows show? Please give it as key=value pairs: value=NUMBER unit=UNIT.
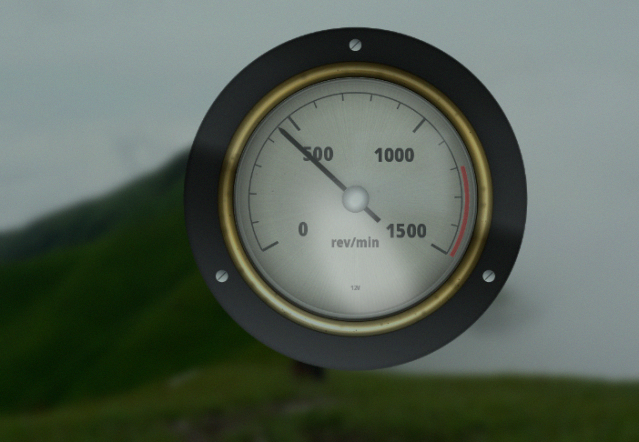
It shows value=450 unit=rpm
